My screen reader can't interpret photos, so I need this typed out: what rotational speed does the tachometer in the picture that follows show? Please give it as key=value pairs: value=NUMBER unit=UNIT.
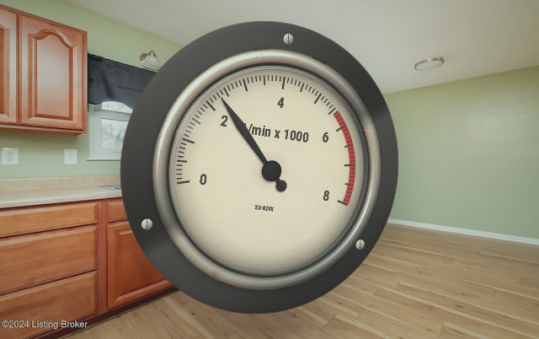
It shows value=2300 unit=rpm
